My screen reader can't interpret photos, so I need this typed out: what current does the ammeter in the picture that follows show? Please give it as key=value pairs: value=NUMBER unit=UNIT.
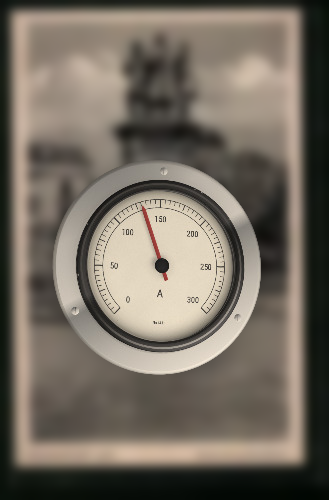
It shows value=130 unit=A
